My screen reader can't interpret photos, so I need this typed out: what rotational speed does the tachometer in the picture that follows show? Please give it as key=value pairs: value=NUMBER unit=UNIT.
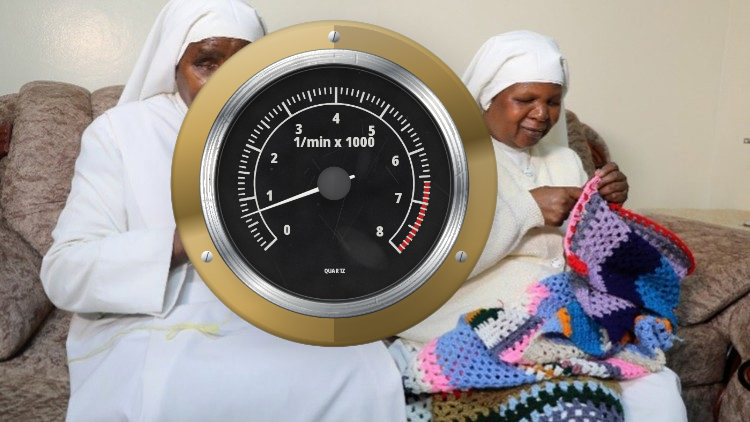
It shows value=700 unit=rpm
